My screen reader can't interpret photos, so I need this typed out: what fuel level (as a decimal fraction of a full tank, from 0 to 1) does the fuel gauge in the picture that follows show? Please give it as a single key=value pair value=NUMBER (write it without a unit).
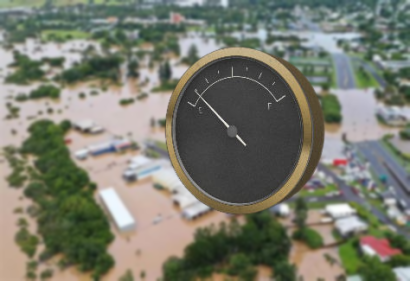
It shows value=0.125
